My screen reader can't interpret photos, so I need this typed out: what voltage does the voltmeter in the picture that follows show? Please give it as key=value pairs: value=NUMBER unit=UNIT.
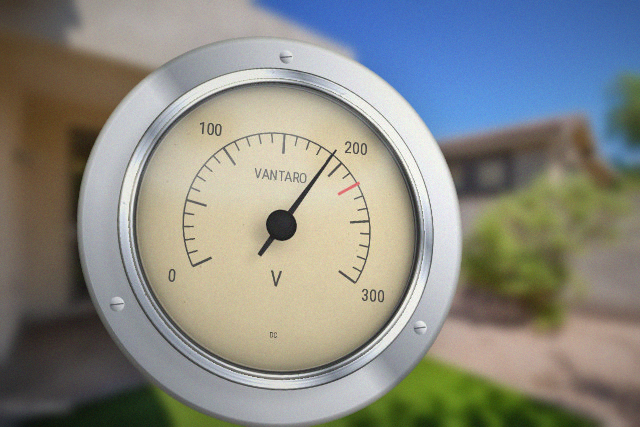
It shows value=190 unit=V
